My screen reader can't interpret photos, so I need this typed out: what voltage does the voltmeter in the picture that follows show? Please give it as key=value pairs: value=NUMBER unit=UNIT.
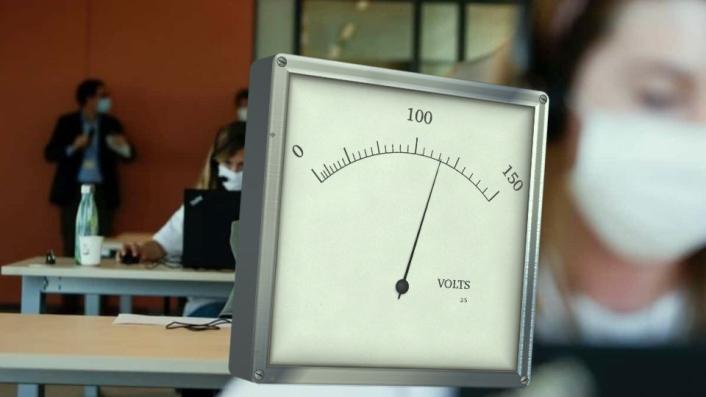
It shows value=115 unit=V
